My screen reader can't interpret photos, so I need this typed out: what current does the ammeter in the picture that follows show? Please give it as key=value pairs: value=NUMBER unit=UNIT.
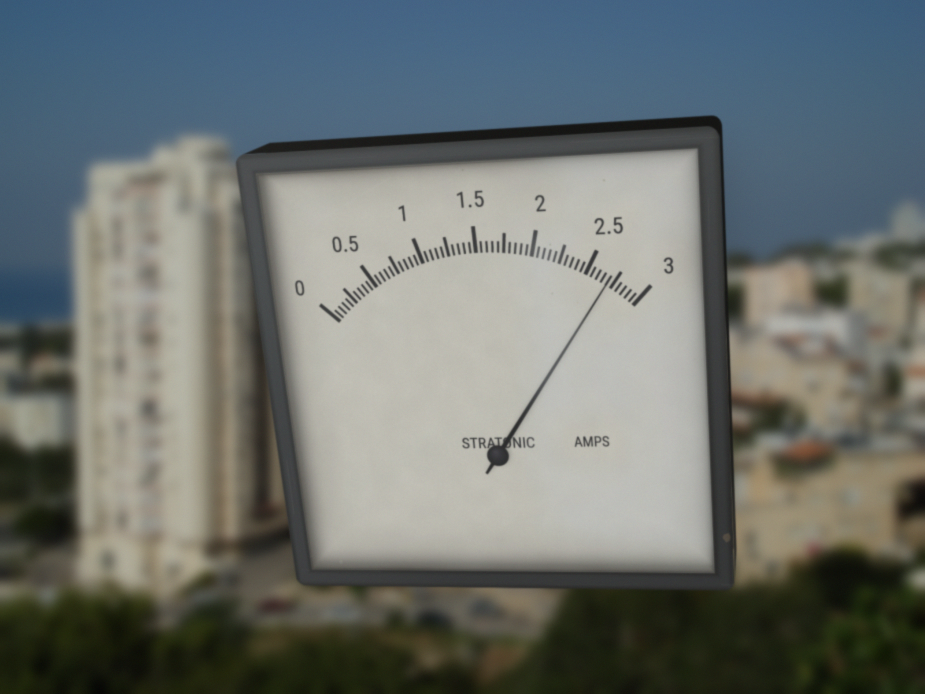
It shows value=2.7 unit=A
